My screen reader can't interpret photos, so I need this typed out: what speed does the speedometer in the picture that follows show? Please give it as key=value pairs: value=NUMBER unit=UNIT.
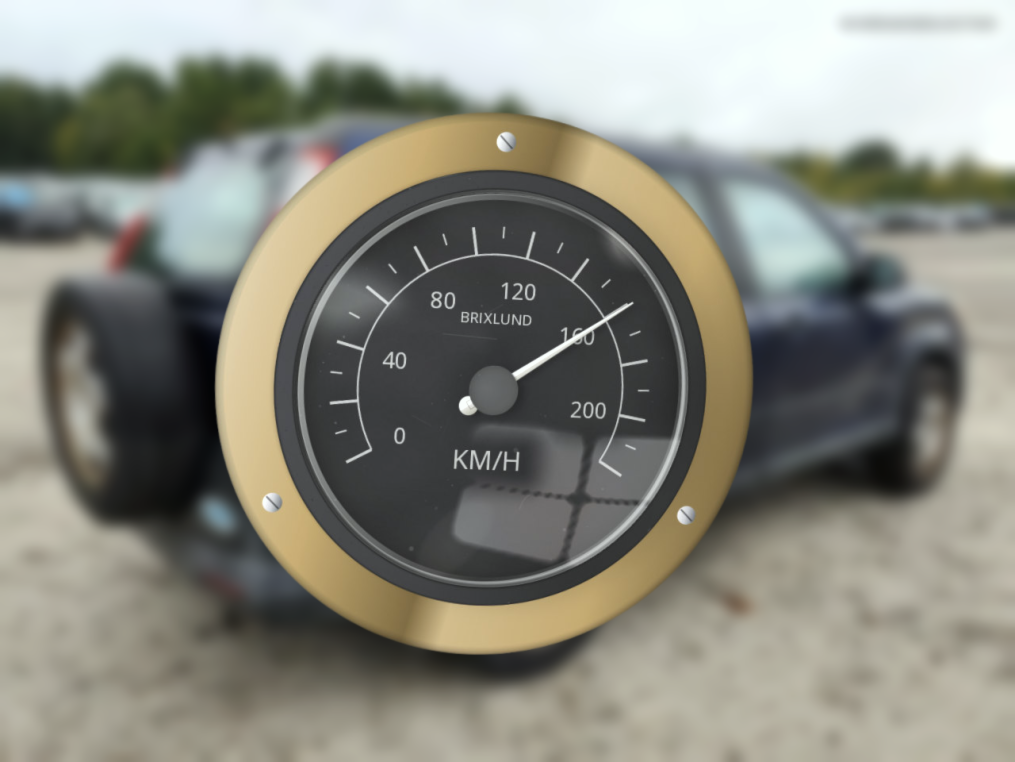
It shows value=160 unit=km/h
